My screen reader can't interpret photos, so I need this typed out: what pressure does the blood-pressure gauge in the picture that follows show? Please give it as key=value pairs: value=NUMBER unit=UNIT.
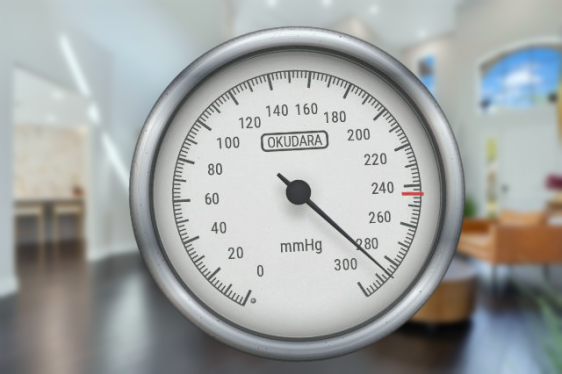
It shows value=286 unit=mmHg
